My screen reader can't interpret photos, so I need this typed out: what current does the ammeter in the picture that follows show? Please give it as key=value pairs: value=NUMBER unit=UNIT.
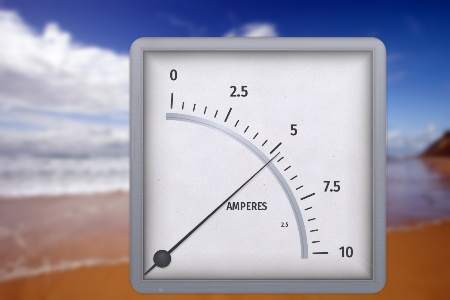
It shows value=5.25 unit=A
